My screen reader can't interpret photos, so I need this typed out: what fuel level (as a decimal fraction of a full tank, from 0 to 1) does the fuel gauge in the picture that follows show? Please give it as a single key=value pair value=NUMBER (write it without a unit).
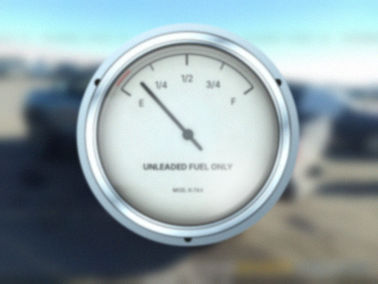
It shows value=0.125
